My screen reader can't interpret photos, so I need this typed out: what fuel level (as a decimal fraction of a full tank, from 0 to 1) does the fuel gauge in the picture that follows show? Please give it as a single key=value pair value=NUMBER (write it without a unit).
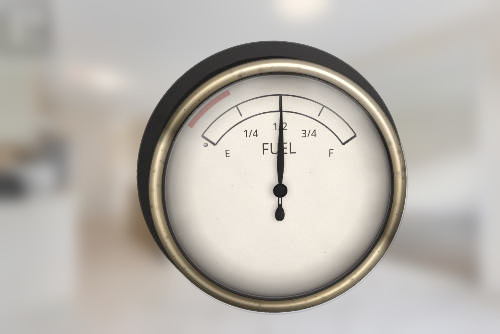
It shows value=0.5
